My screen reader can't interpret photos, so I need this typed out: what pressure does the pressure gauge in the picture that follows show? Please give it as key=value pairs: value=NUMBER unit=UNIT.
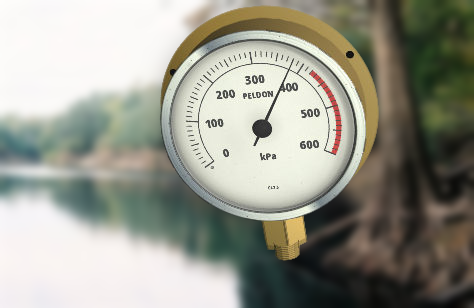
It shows value=380 unit=kPa
